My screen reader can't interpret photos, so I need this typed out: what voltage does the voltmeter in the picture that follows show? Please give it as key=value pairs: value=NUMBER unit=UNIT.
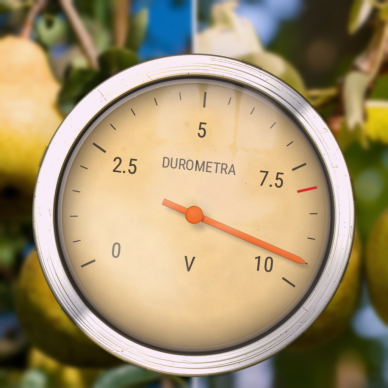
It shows value=9.5 unit=V
